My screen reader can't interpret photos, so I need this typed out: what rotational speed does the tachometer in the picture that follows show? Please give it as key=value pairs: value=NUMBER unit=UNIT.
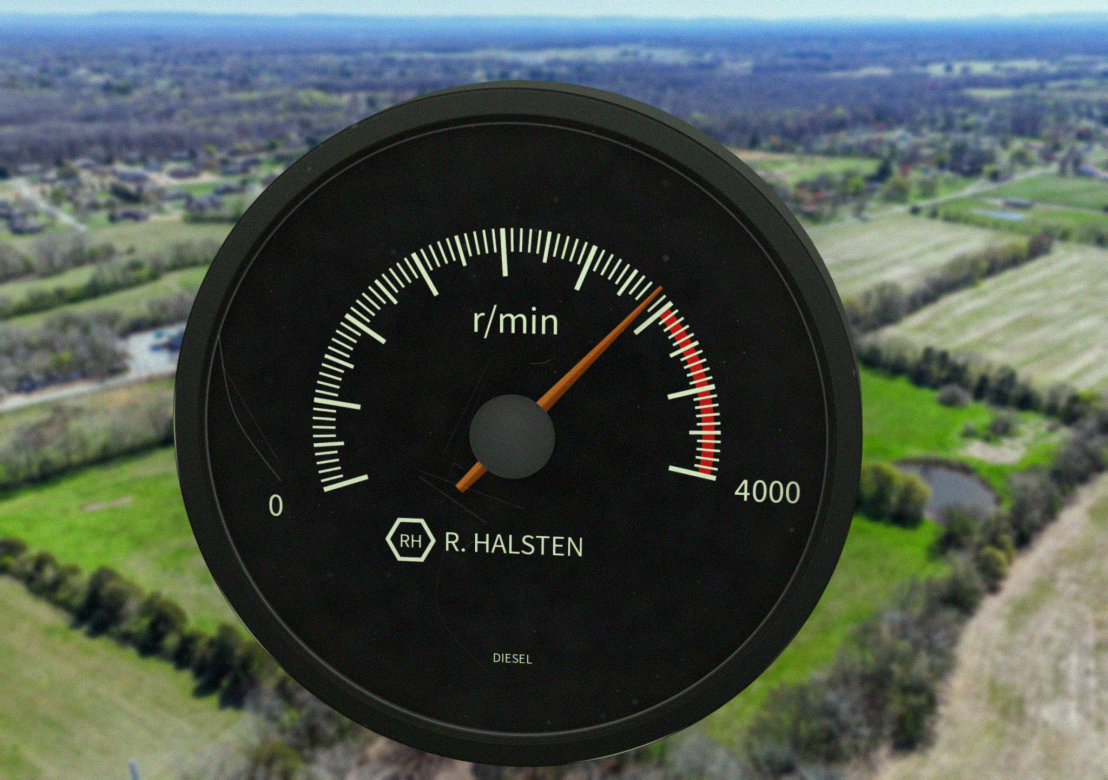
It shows value=2900 unit=rpm
